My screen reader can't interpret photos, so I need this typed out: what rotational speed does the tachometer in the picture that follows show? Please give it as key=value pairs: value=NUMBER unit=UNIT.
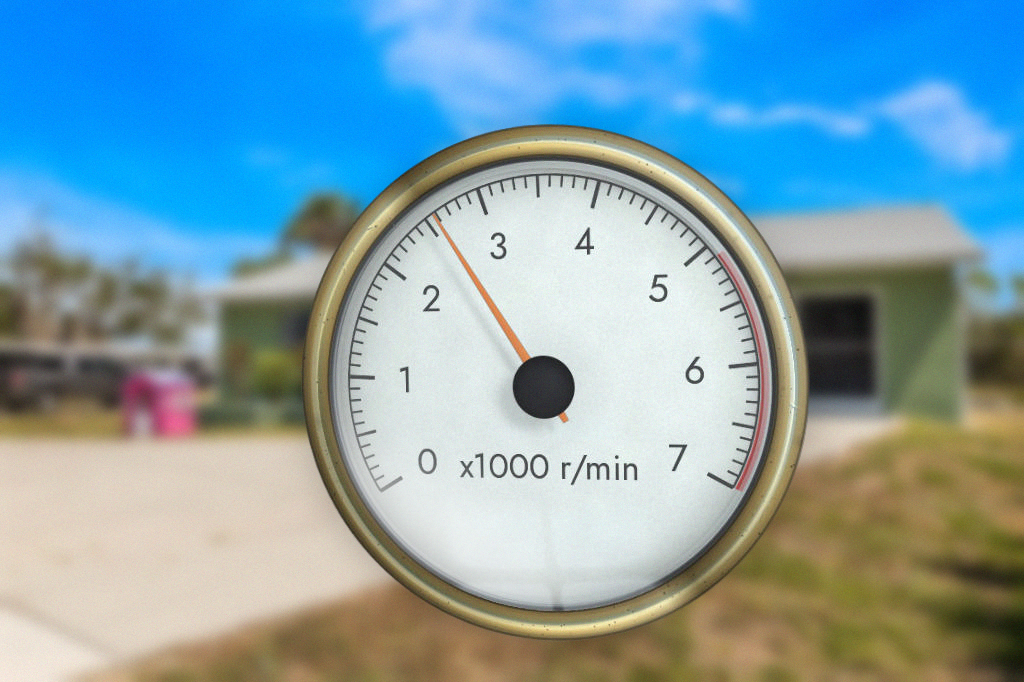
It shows value=2600 unit=rpm
